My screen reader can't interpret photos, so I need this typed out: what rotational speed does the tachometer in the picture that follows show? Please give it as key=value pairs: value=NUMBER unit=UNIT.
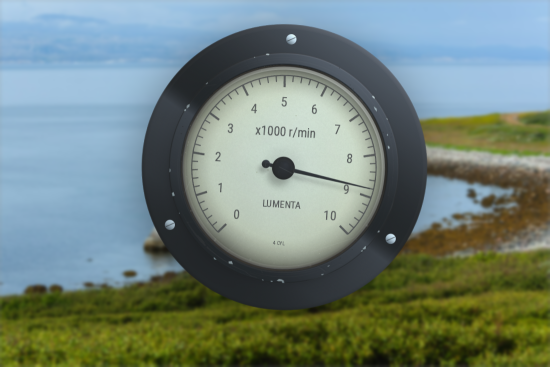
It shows value=8800 unit=rpm
